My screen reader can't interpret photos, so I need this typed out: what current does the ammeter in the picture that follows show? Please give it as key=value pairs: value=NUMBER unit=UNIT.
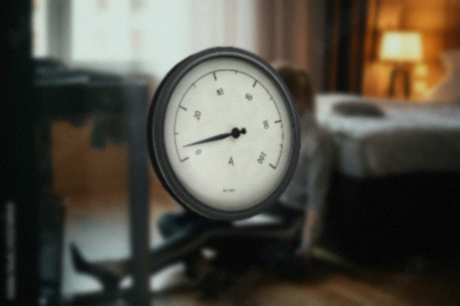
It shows value=5 unit=A
